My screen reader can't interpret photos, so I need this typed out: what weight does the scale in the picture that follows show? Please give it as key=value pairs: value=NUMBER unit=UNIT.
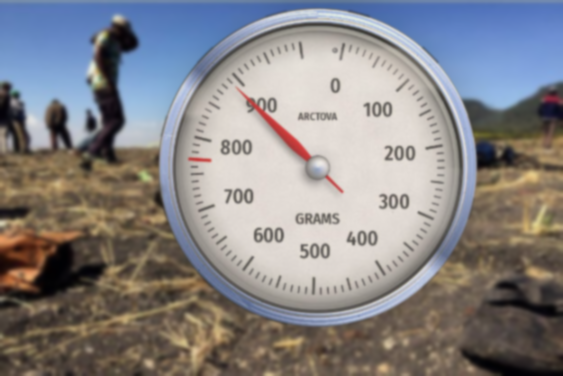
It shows value=890 unit=g
